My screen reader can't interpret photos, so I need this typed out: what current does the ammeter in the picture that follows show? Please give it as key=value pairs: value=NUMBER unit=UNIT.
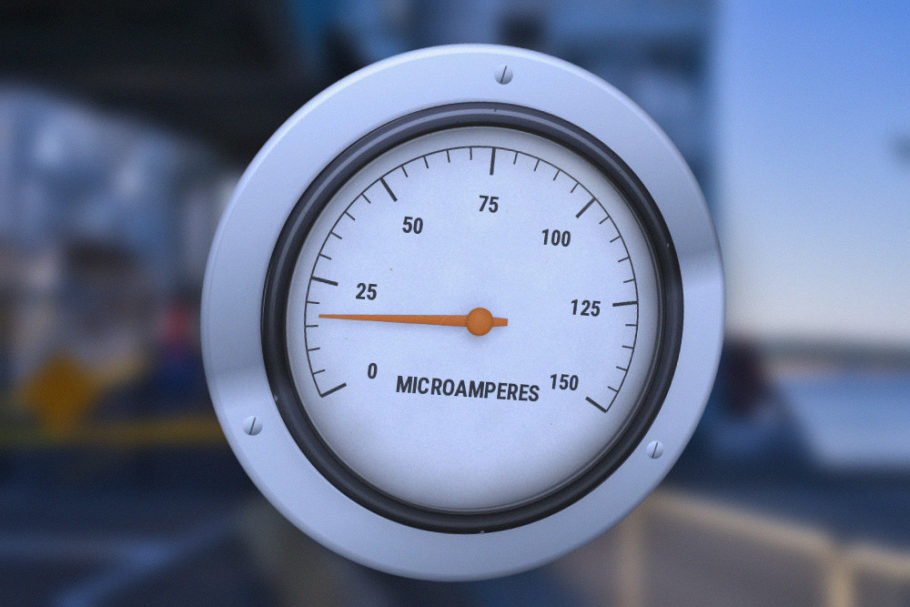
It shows value=17.5 unit=µA
